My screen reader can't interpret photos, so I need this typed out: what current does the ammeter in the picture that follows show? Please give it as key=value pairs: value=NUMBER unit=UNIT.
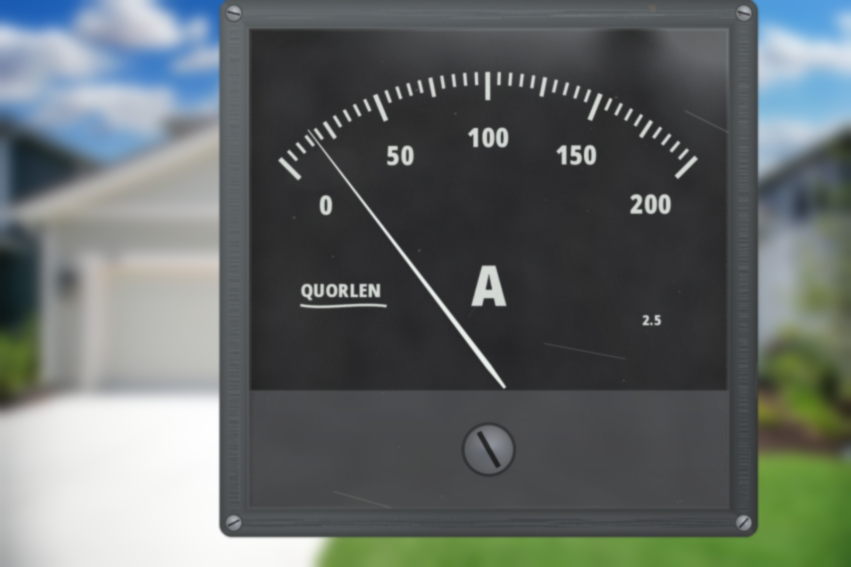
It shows value=17.5 unit=A
